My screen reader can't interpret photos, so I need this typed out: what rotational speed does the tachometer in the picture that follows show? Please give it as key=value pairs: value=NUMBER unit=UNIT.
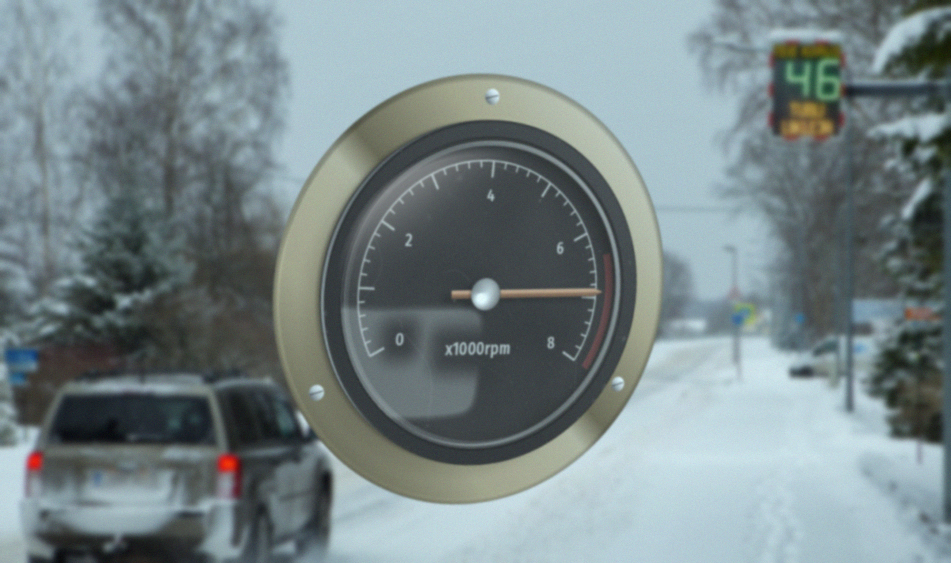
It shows value=6900 unit=rpm
